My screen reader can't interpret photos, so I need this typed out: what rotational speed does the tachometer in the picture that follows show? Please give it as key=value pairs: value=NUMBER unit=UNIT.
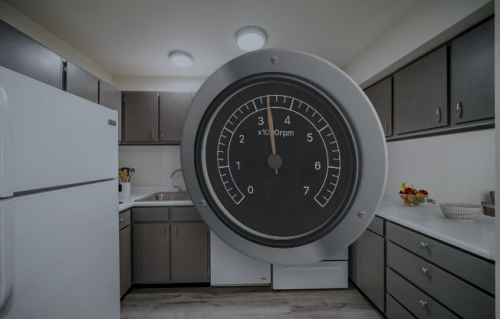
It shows value=3400 unit=rpm
